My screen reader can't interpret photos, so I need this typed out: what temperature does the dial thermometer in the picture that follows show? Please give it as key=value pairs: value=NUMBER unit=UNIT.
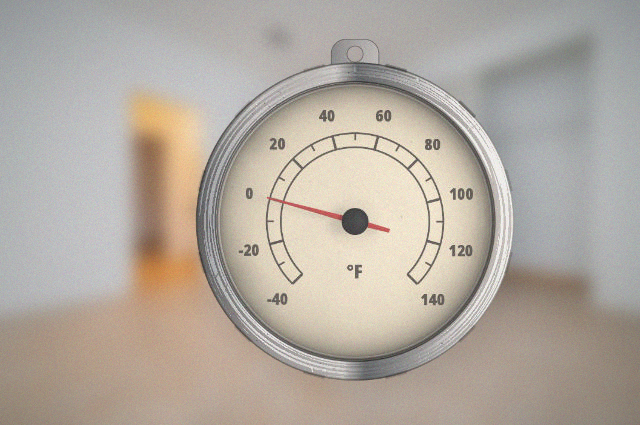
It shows value=0 unit=°F
